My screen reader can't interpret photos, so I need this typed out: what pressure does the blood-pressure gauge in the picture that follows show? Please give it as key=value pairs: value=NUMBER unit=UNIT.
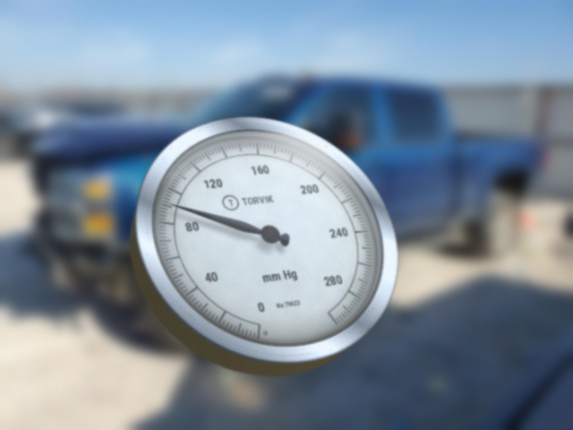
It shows value=90 unit=mmHg
